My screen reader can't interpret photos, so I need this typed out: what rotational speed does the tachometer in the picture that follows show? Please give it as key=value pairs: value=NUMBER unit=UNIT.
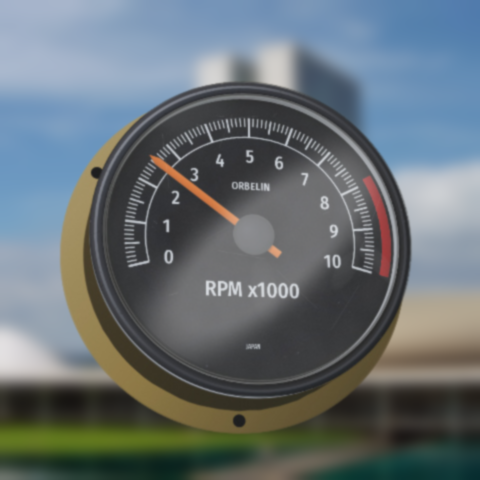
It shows value=2500 unit=rpm
